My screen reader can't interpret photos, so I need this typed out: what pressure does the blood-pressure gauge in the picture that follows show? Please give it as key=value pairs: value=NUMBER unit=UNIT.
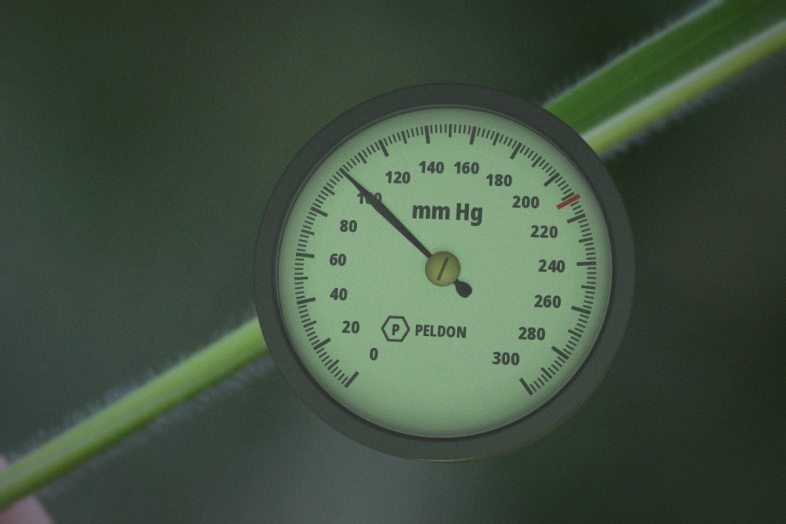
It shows value=100 unit=mmHg
